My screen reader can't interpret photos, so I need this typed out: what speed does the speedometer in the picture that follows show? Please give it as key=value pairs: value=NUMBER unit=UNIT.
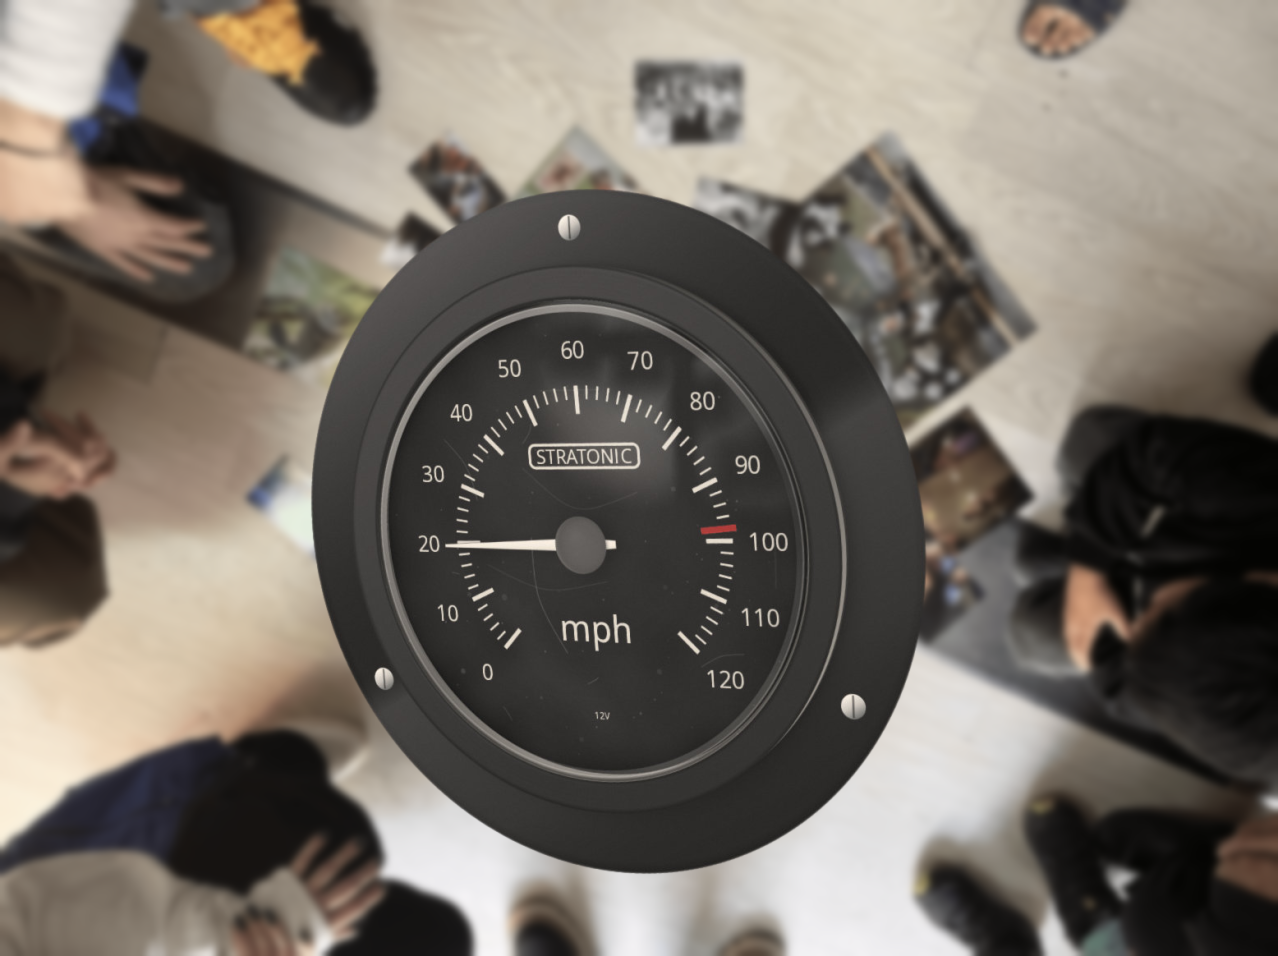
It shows value=20 unit=mph
